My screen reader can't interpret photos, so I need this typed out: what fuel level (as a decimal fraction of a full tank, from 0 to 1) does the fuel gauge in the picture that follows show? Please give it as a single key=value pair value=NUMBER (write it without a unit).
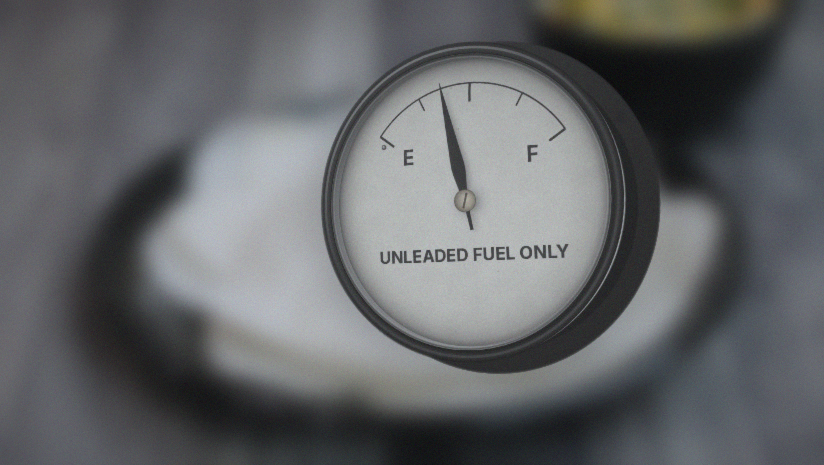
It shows value=0.375
